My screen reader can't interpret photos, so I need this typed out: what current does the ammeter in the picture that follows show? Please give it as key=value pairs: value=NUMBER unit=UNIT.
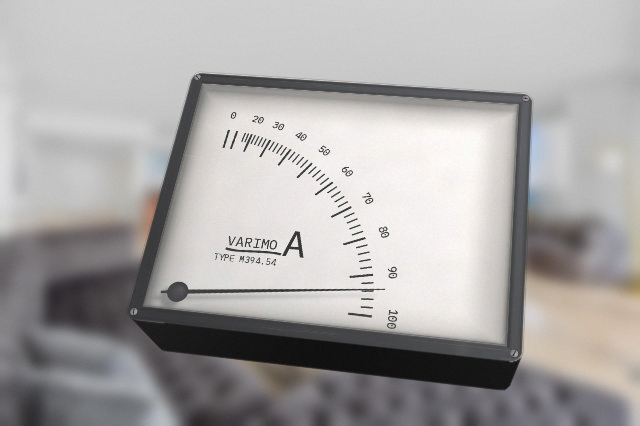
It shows value=94 unit=A
